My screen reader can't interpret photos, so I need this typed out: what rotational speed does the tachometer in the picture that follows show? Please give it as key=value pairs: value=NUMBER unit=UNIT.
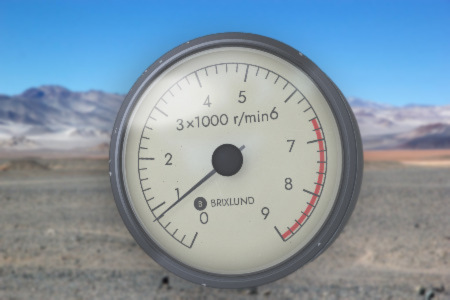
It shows value=800 unit=rpm
